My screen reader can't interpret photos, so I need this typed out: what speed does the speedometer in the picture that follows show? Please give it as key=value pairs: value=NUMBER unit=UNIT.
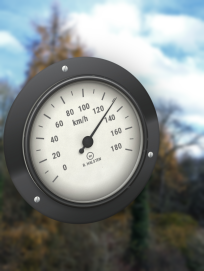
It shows value=130 unit=km/h
